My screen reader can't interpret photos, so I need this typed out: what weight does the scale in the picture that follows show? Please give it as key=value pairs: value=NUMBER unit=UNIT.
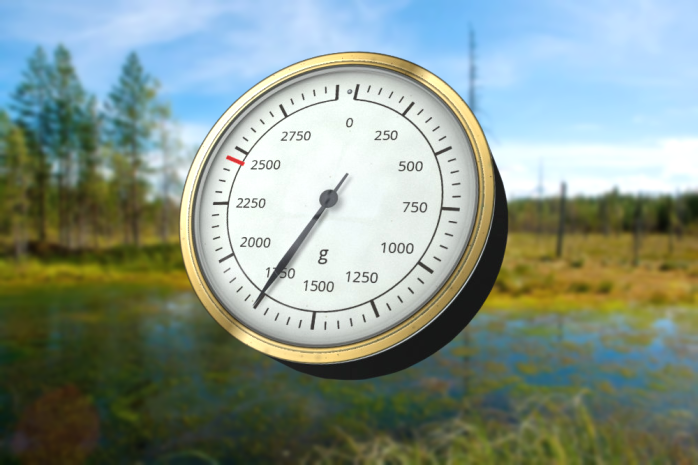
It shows value=1750 unit=g
